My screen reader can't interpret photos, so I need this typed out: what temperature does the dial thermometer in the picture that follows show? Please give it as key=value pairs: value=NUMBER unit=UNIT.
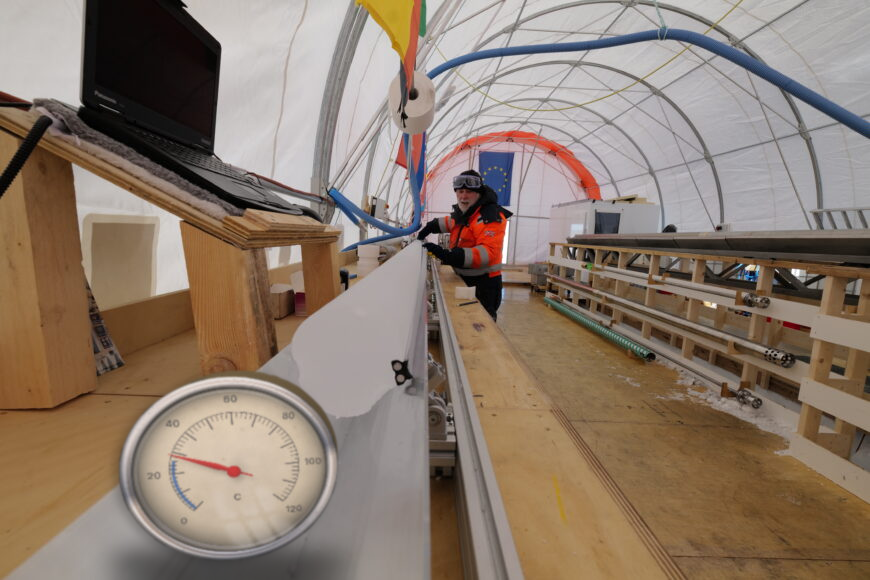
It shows value=30 unit=°C
